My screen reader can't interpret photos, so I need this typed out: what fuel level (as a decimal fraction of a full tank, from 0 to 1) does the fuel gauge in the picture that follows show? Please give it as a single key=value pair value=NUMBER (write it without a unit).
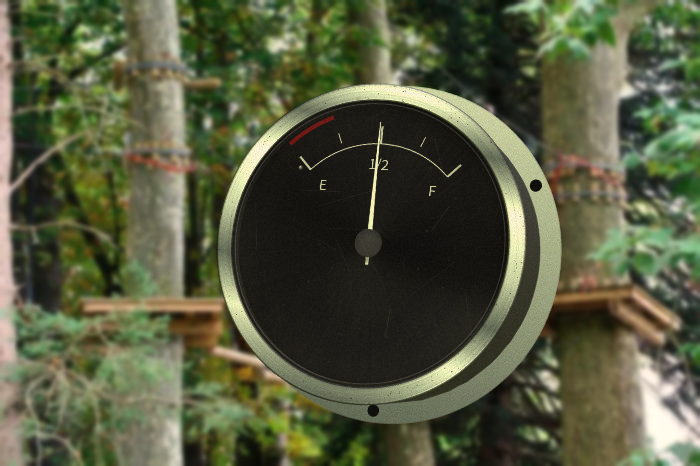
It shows value=0.5
